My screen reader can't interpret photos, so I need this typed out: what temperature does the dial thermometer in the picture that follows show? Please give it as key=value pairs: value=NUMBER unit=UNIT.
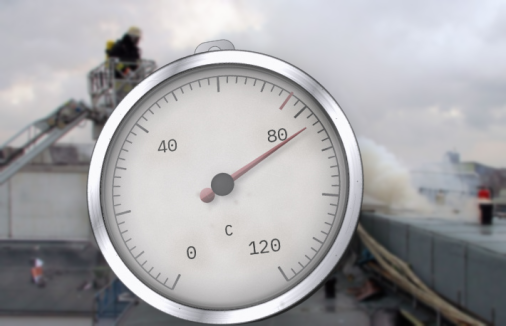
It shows value=84 unit=°C
